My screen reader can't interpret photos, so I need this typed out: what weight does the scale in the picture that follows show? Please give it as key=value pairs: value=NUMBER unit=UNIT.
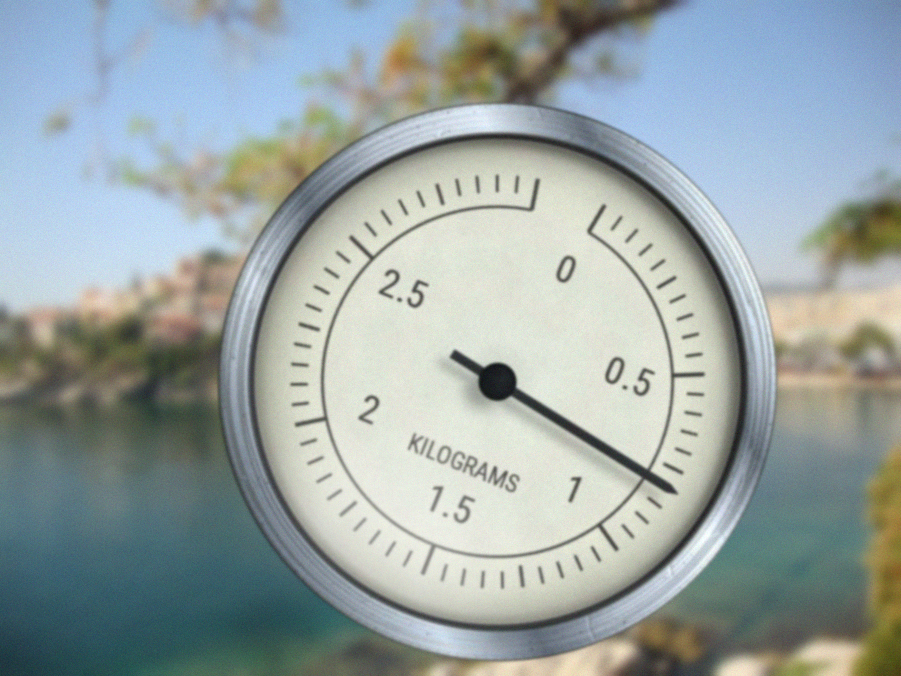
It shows value=0.8 unit=kg
